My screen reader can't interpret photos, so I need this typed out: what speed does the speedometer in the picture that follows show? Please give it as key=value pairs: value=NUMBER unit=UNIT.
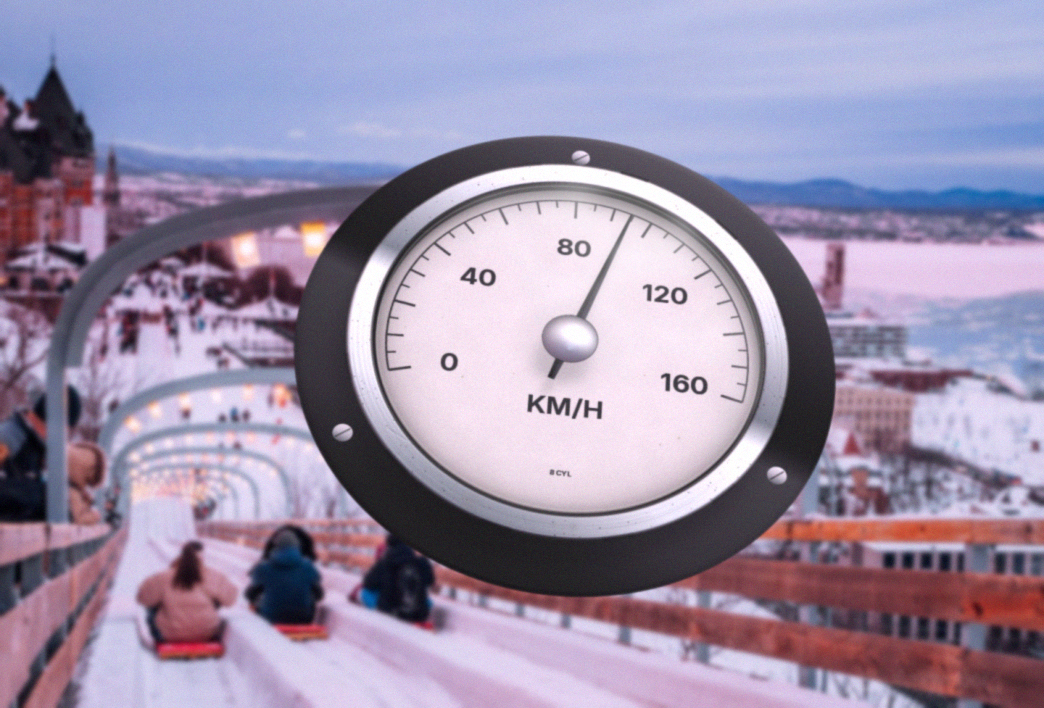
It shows value=95 unit=km/h
